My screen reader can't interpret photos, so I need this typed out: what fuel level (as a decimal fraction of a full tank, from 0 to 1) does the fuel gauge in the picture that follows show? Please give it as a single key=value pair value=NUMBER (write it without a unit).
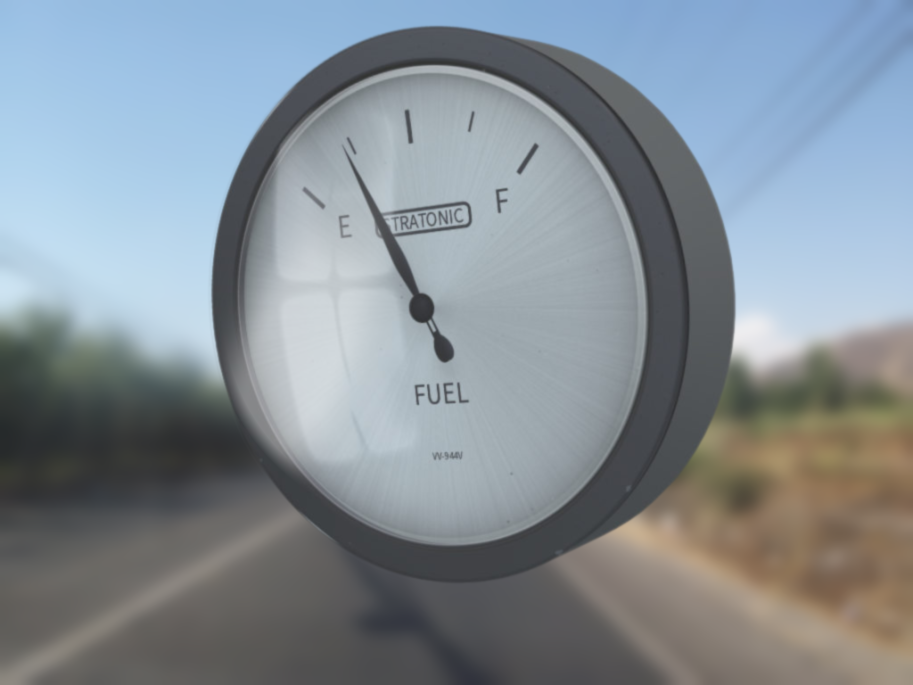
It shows value=0.25
